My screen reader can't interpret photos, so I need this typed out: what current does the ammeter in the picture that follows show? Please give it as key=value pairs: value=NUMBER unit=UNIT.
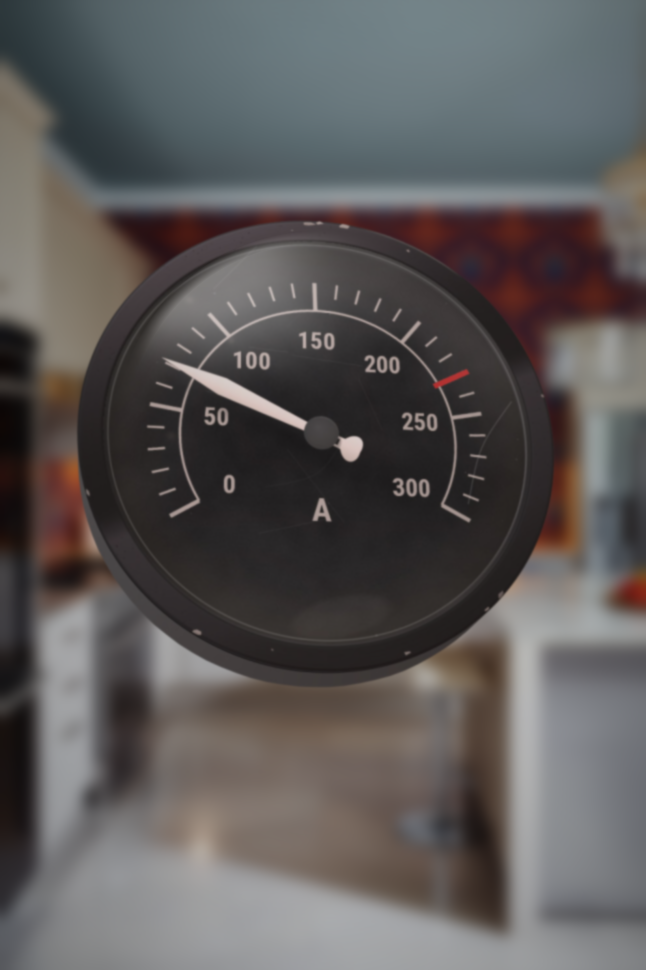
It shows value=70 unit=A
